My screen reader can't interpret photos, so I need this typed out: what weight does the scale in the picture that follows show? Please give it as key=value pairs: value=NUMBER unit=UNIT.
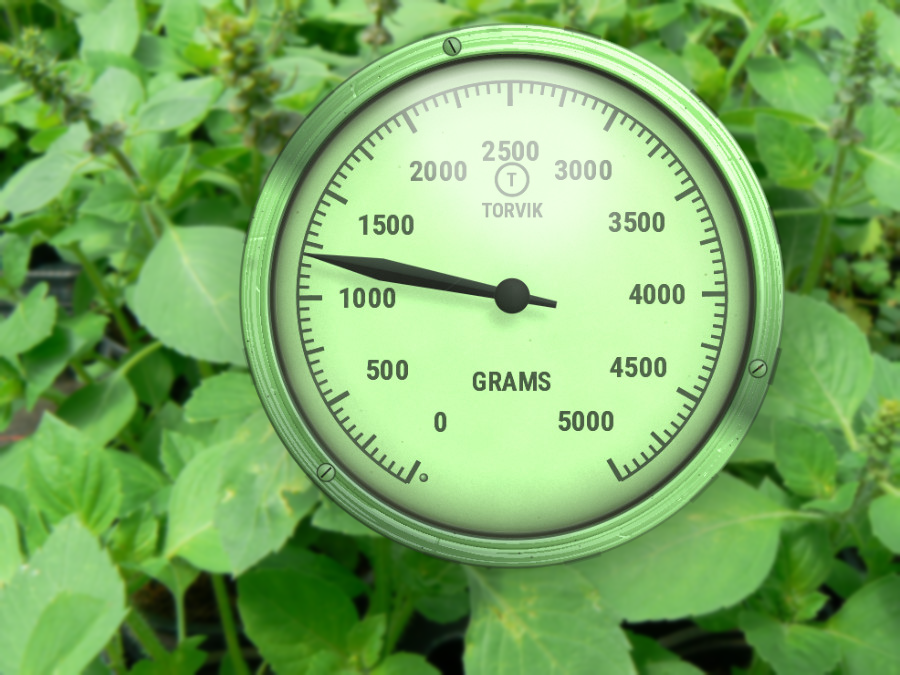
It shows value=1200 unit=g
